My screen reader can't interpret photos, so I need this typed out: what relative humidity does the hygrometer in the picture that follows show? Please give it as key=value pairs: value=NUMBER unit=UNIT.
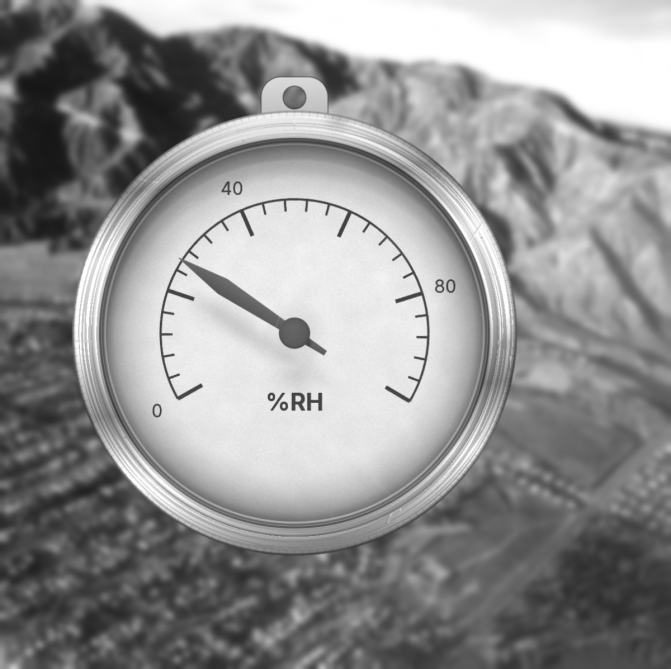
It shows value=26 unit=%
